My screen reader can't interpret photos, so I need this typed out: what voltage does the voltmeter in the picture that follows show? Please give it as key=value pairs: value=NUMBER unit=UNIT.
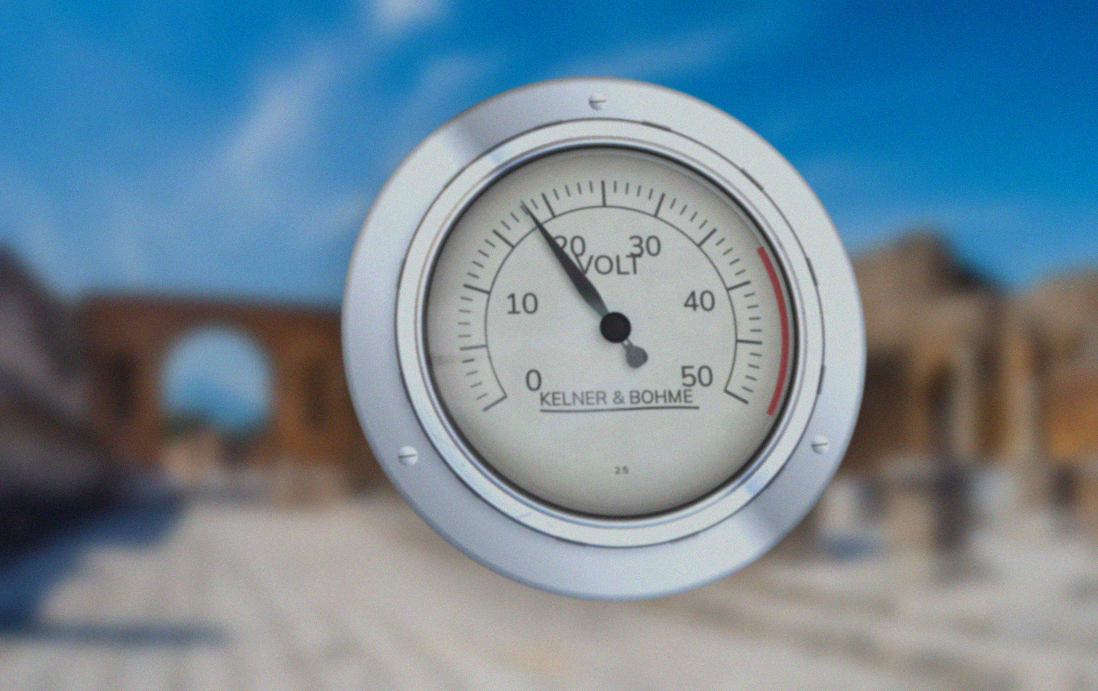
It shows value=18 unit=V
